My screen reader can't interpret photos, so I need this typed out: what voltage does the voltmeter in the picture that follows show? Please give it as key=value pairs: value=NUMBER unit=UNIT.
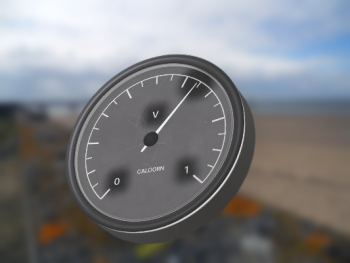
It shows value=0.65 unit=V
